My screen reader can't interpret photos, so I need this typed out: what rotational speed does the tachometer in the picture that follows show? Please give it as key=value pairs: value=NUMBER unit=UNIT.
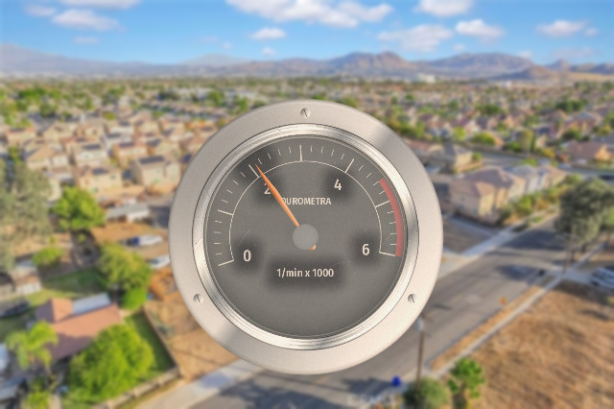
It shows value=2100 unit=rpm
